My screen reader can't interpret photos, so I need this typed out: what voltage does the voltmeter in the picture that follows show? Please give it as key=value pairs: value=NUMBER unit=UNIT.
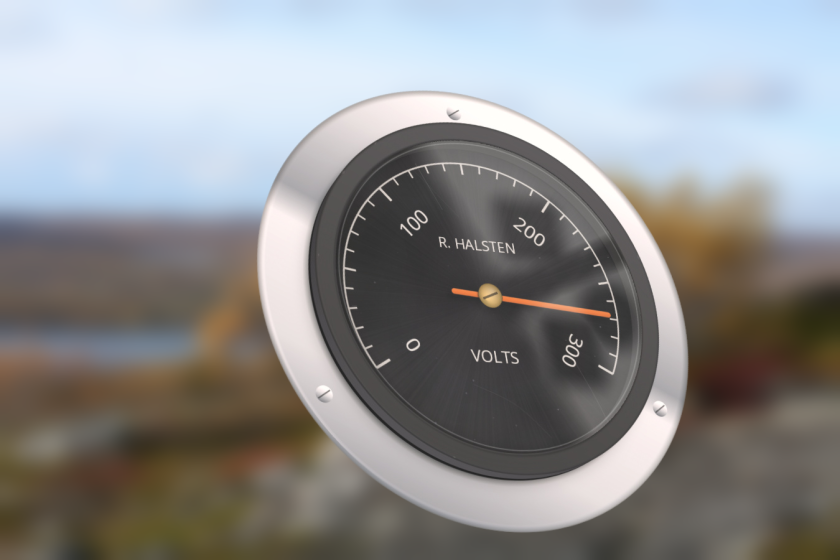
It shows value=270 unit=V
